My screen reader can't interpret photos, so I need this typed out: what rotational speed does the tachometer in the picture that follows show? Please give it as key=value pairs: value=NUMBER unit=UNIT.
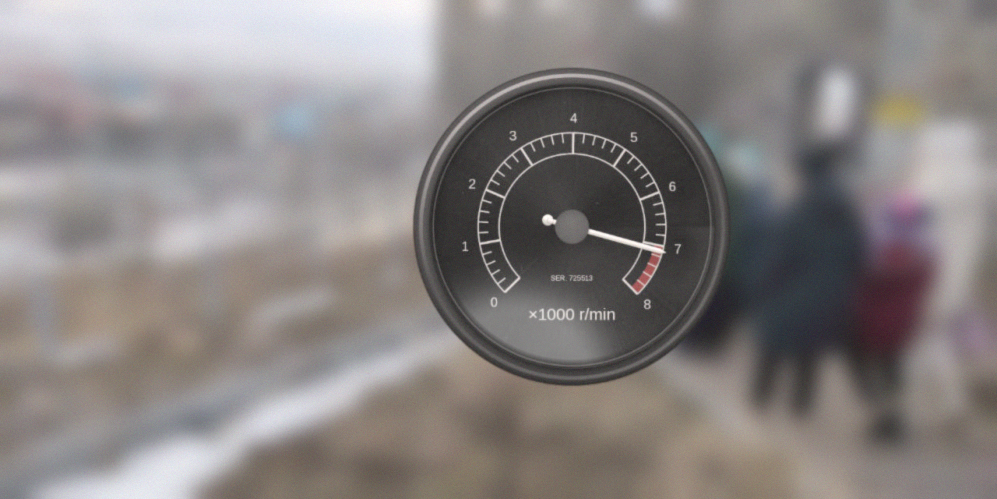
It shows value=7100 unit=rpm
